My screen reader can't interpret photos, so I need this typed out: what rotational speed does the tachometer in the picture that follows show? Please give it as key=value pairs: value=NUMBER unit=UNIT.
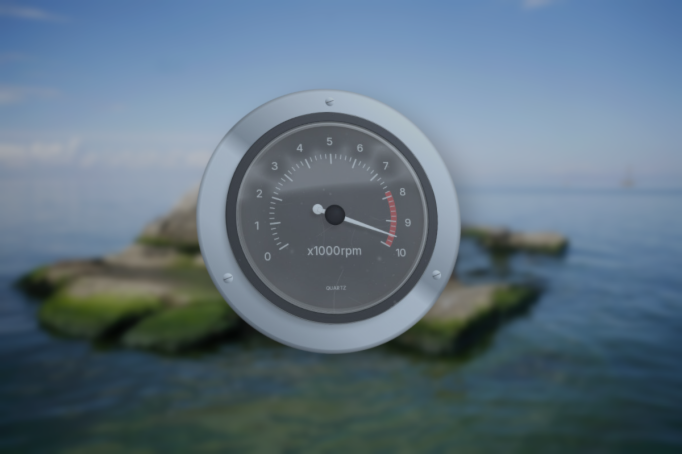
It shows value=9600 unit=rpm
